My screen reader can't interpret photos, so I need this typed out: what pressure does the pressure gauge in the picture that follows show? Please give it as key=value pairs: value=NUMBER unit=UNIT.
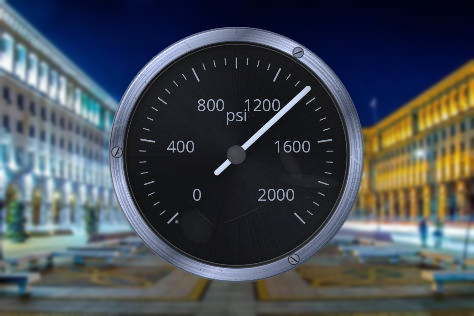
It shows value=1350 unit=psi
